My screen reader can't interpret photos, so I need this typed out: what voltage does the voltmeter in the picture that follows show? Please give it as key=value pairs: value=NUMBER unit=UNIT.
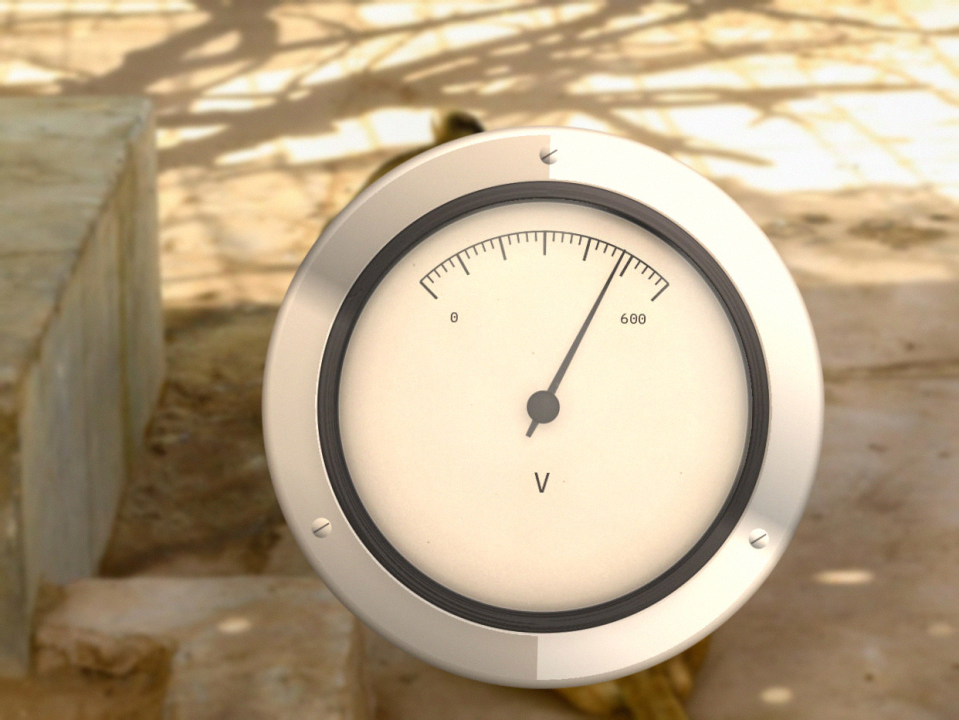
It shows value=480 unit=V
